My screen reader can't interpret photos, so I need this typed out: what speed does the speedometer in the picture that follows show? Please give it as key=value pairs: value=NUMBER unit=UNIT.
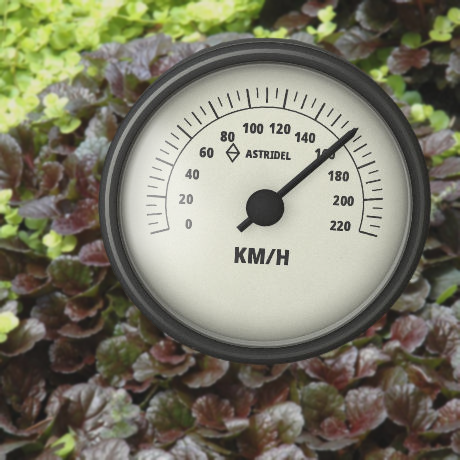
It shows value=160 unit=km/h
